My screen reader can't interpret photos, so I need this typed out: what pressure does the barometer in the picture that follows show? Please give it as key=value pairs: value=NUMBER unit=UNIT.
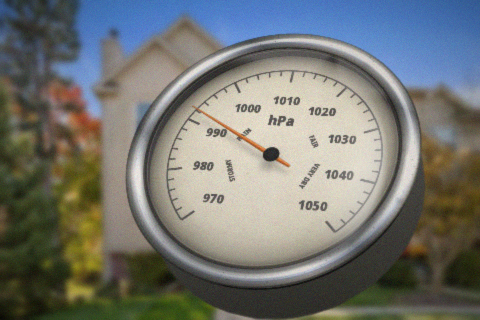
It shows value=992 unit=hPa
